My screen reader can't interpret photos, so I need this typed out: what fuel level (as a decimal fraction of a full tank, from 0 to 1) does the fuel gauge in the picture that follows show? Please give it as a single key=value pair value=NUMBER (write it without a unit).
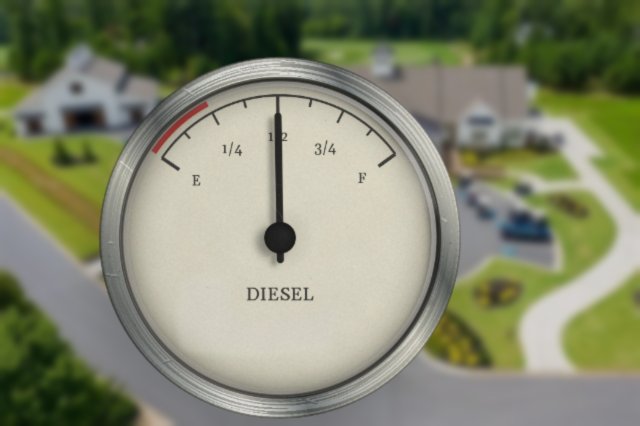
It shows value=0.5
